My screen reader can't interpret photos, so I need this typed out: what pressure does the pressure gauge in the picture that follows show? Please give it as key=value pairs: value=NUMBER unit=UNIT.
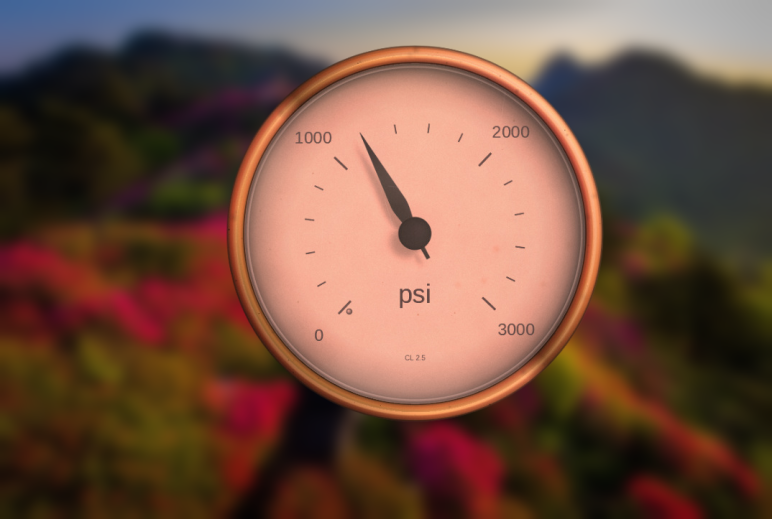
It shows value=1200 unit=psi
